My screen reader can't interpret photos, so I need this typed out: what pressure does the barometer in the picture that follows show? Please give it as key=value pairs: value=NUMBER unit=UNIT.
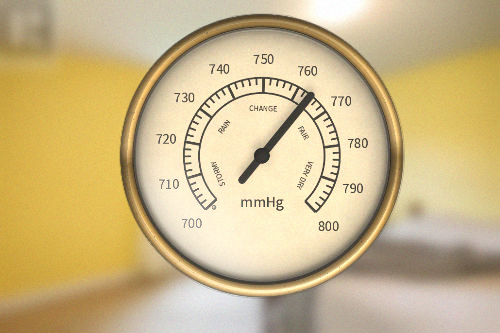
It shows value=764 unit=mmHg
